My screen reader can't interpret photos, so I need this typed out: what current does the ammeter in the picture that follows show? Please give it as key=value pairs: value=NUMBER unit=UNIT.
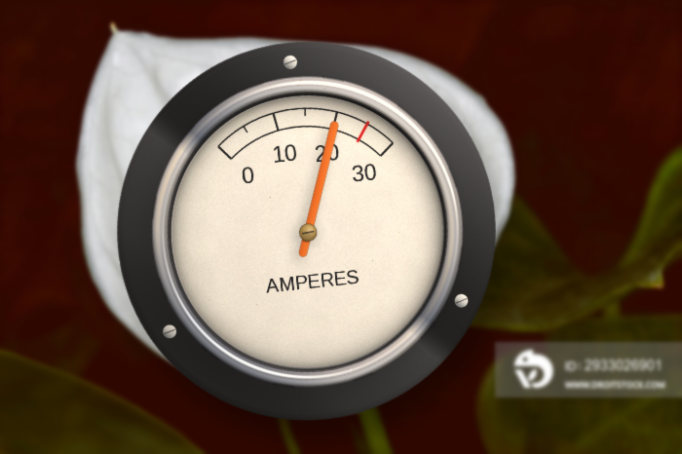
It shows value=20 unit=A
